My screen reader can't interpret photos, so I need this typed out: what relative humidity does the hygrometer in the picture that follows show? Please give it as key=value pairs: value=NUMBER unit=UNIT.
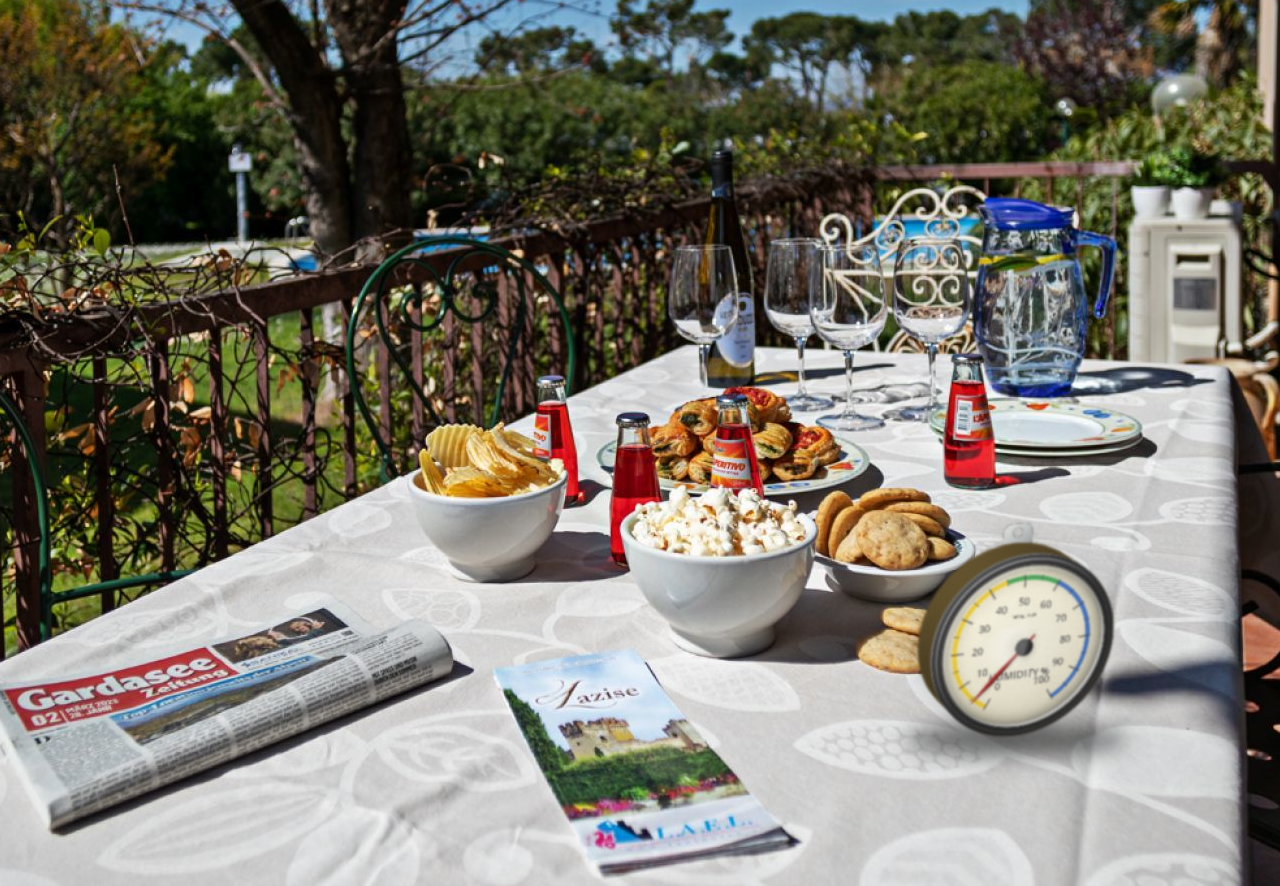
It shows value=5 unit=%
